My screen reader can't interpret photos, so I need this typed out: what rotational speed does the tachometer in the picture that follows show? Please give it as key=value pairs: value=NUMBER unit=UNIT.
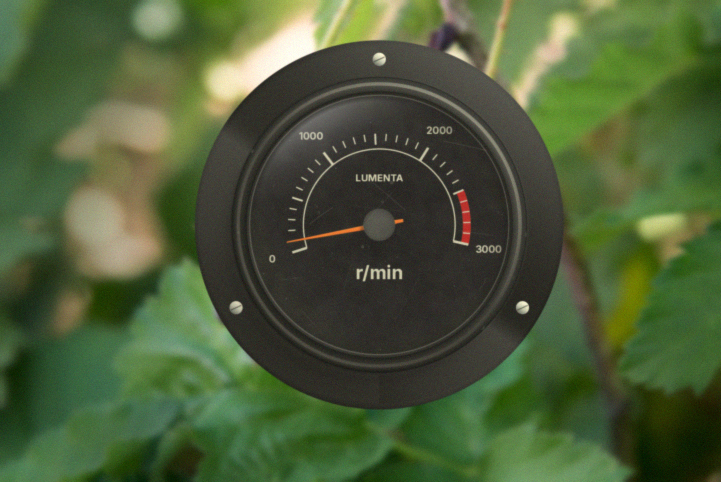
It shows value=100 unit=rpm
